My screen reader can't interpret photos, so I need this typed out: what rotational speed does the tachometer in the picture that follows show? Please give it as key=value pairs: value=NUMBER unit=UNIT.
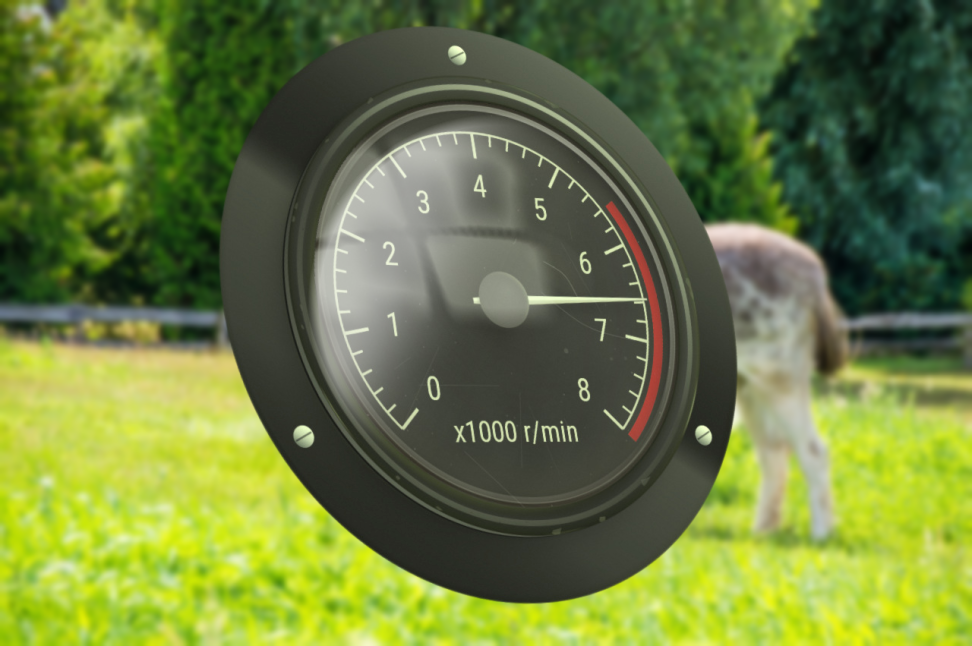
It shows value=6600 unit=rpm
